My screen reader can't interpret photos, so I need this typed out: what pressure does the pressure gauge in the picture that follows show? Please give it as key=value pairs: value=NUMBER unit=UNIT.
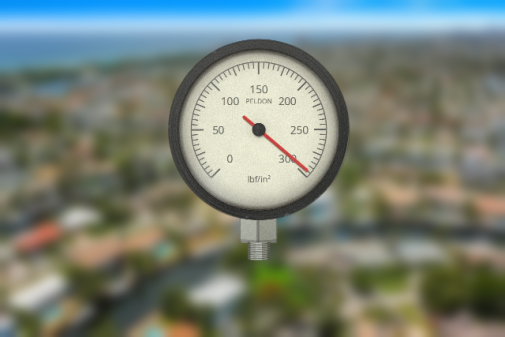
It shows value=295 unit=psi
